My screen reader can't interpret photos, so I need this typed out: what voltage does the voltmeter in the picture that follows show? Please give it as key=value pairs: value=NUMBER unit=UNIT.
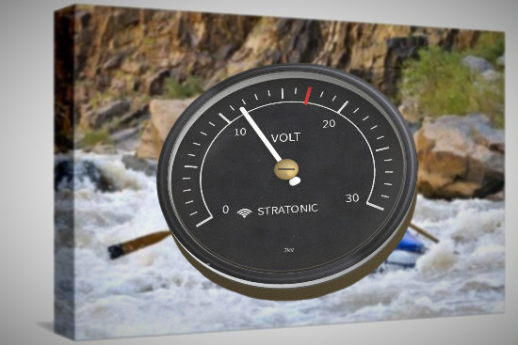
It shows value=11.5 unit=V
